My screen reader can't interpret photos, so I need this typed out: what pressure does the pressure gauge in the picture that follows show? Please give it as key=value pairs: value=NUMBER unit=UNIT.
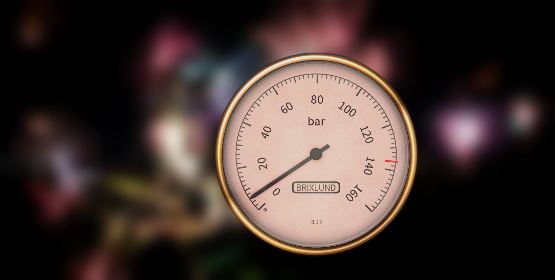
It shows value=6 unit=bar
